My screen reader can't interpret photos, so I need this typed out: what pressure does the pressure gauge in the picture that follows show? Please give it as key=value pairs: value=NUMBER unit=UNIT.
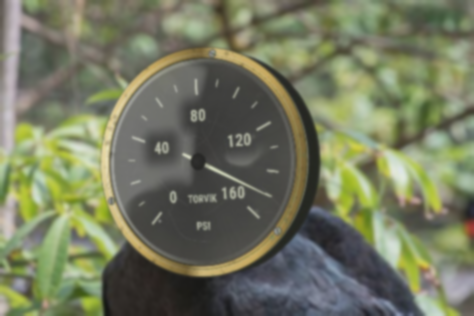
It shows value=150 unit=psi
